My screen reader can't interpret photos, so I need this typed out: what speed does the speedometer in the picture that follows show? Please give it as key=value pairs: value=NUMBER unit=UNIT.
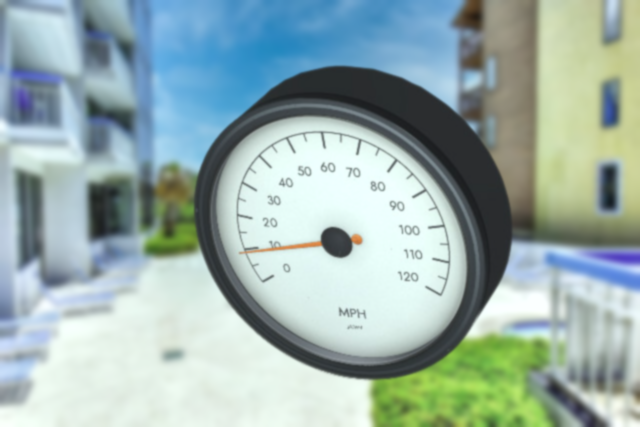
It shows value=10 unit=mph
